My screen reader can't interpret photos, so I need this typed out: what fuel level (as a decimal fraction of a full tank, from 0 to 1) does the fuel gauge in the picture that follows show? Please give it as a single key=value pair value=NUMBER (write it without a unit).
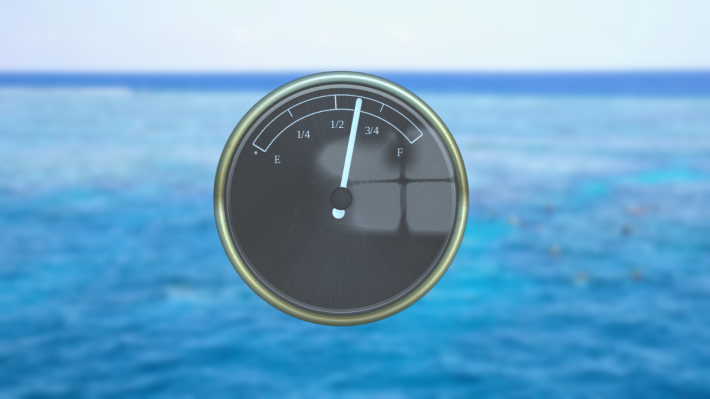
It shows value=0.625
